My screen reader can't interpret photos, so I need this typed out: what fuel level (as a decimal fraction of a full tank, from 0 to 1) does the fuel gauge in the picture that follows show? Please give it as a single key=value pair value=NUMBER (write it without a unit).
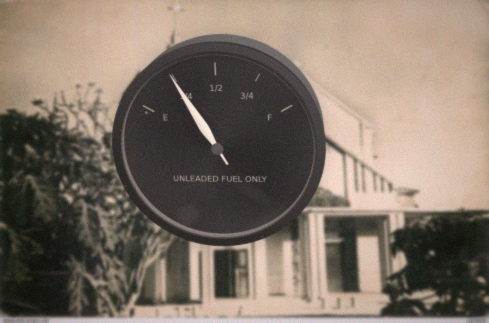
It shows value=0.25
